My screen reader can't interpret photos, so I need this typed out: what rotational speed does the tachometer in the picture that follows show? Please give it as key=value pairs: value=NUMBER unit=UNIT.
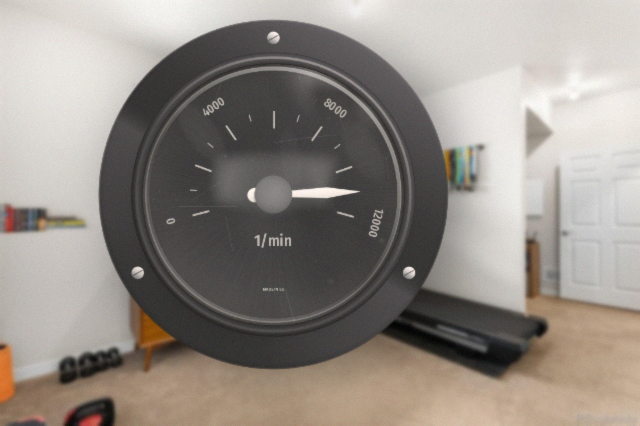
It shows value=11000 unit=rpm
